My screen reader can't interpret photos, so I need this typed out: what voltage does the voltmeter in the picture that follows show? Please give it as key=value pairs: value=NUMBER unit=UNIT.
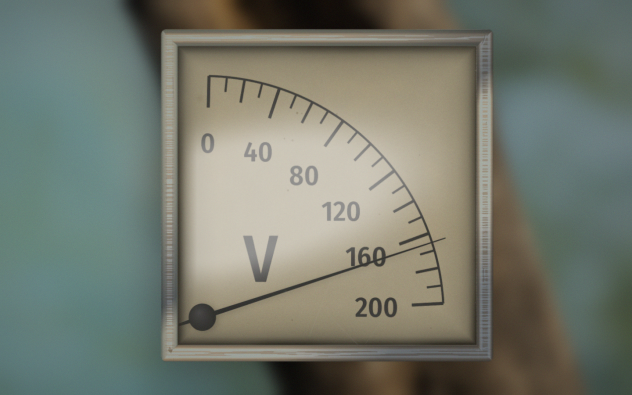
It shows value=165 unit=V
